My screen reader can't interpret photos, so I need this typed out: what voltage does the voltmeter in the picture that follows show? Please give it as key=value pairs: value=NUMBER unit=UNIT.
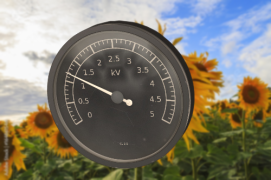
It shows value=1.2 unit=kV
